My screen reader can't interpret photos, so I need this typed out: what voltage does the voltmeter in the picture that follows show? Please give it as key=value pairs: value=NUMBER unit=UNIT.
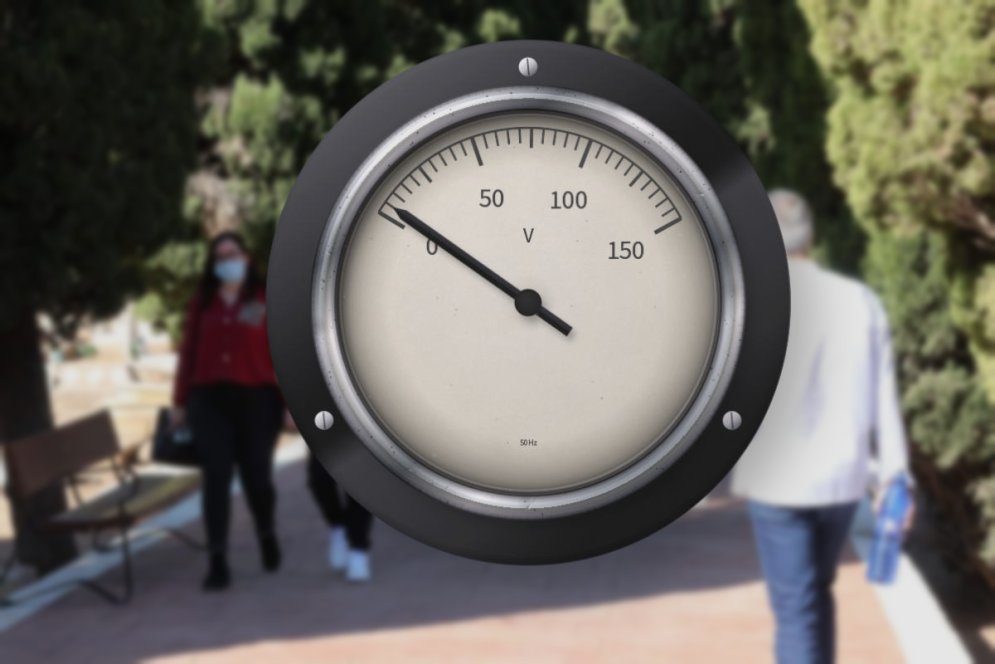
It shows value=5 unit=V
